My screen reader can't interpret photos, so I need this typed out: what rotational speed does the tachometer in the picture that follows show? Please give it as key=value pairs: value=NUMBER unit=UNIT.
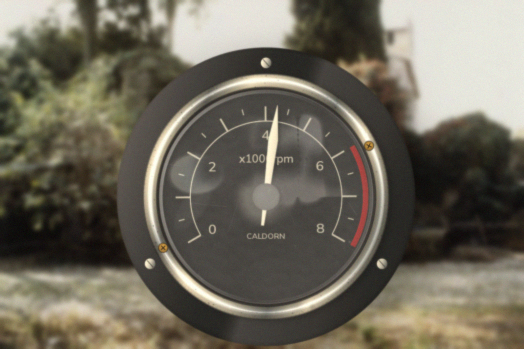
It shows value=4250 unit=rpm
